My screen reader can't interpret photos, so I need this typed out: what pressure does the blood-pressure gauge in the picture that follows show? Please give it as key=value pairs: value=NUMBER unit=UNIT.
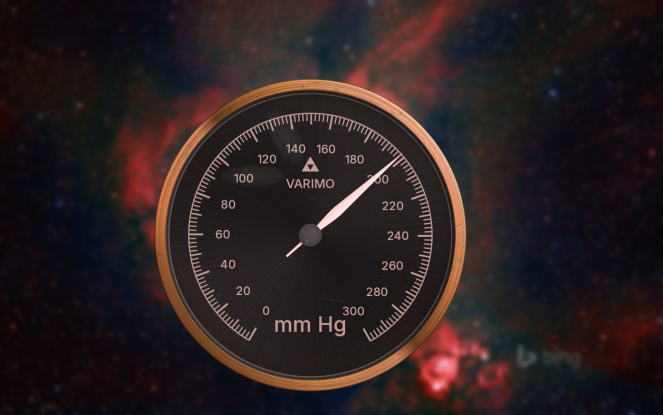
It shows value=198 unit=mmHg
